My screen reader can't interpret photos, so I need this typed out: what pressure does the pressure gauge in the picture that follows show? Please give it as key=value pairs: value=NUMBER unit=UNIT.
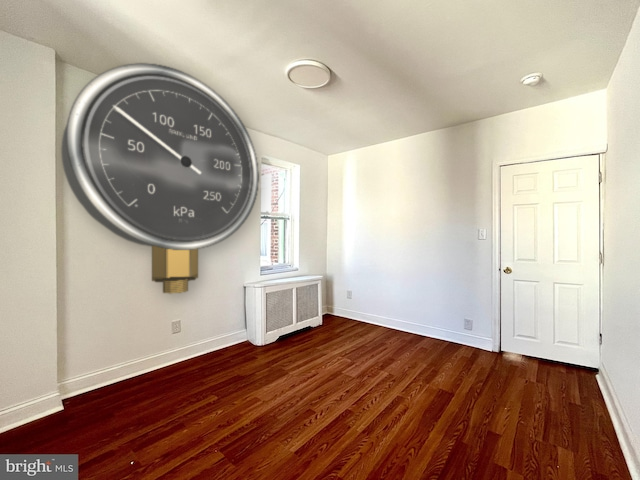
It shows value=70 unit=kPa
